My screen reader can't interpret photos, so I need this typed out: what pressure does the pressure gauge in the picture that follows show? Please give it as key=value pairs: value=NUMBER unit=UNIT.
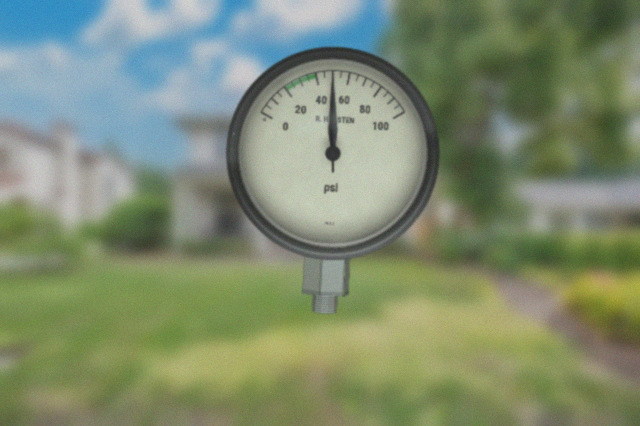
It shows value=50 unit=psi
